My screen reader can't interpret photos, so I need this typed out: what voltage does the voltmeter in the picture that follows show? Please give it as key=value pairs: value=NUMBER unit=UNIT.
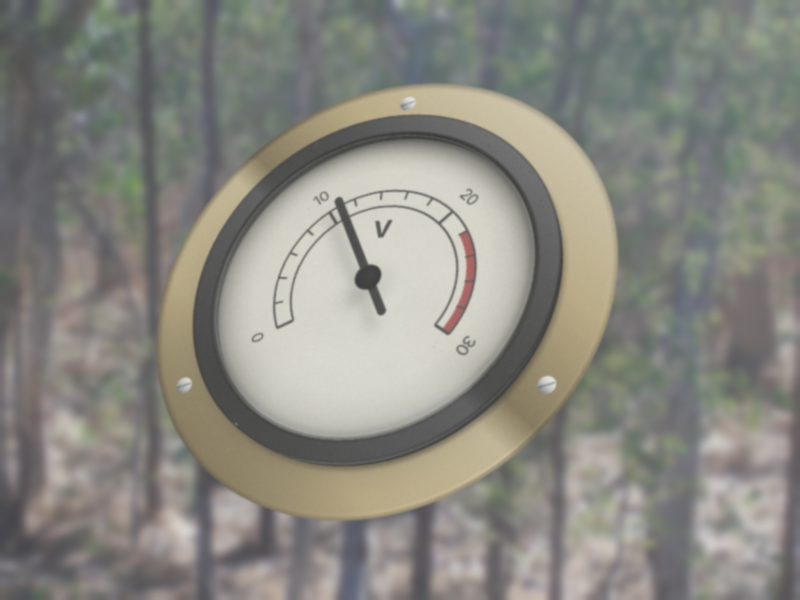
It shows value=11 unit=V
